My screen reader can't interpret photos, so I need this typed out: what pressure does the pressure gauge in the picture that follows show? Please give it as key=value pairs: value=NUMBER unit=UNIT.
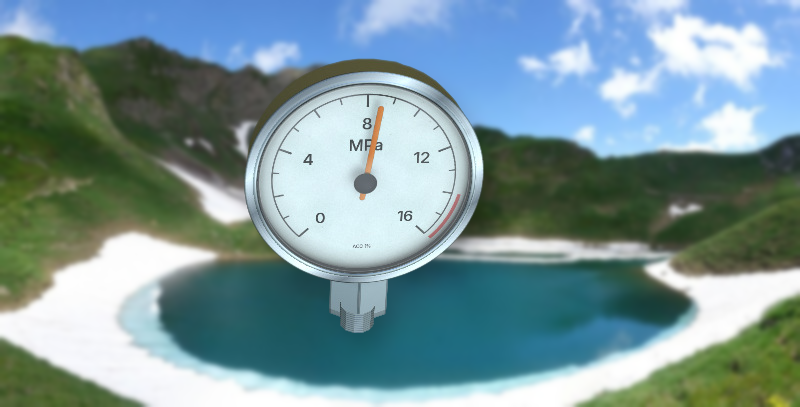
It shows value=8.5 unit=MPa
